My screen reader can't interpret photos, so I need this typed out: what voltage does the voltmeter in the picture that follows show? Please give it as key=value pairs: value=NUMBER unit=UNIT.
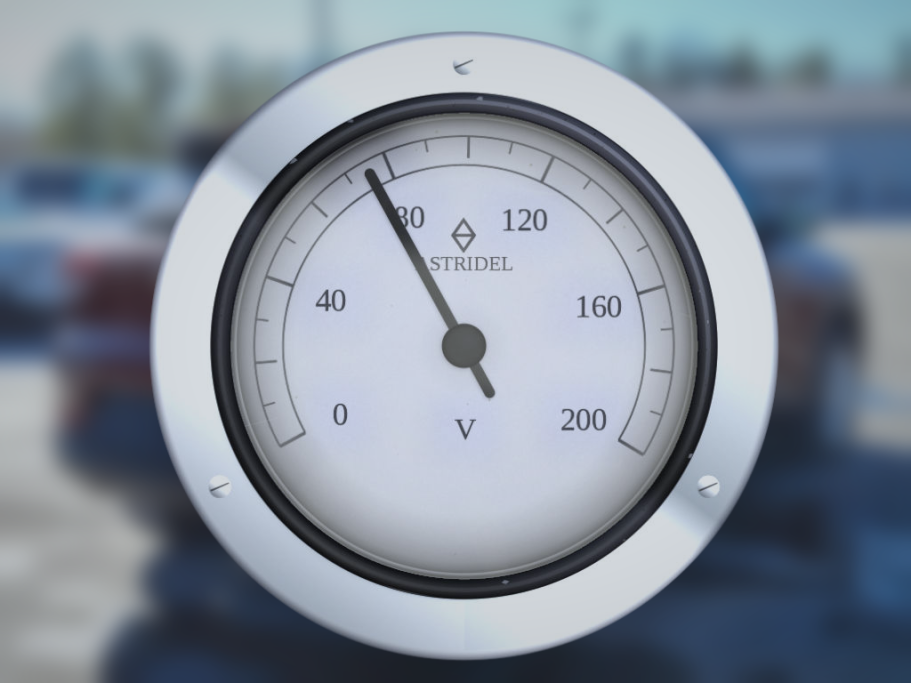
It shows value=75 unit=V
